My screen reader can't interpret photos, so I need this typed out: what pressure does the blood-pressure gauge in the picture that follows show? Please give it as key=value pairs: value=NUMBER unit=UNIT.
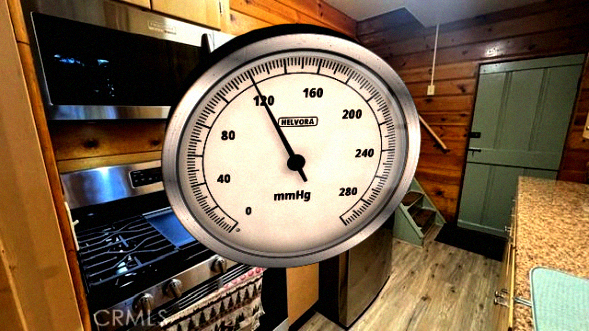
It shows value=120 unit=mmHg
